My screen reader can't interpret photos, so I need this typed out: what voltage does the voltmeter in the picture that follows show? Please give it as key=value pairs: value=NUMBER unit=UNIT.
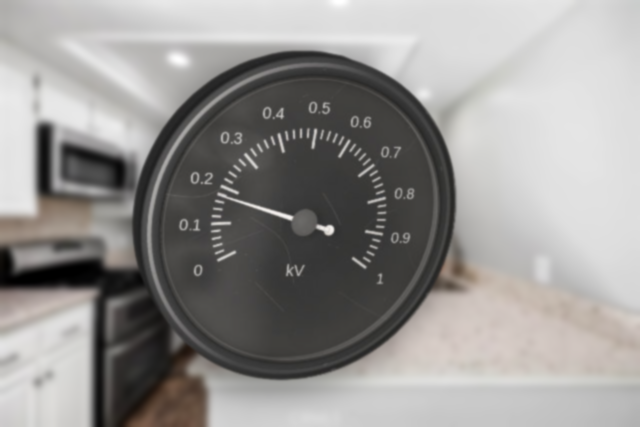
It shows value=0.18 unit=kV
